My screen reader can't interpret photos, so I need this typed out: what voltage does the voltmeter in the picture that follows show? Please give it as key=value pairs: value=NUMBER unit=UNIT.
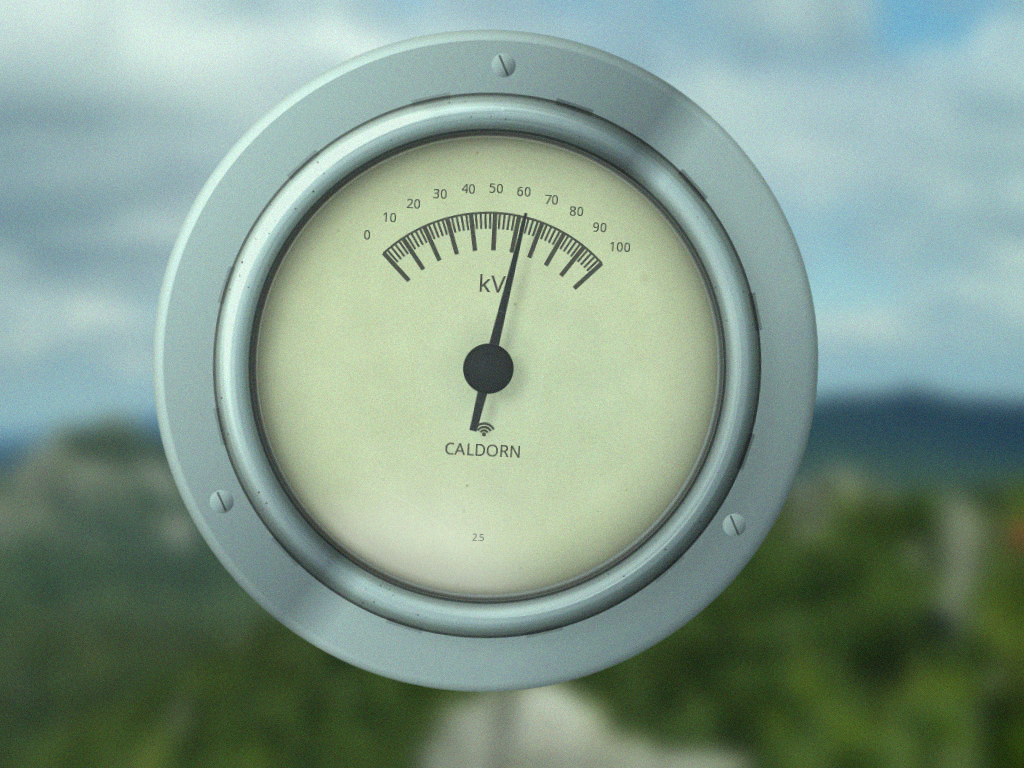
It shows value=62 unit=kV
